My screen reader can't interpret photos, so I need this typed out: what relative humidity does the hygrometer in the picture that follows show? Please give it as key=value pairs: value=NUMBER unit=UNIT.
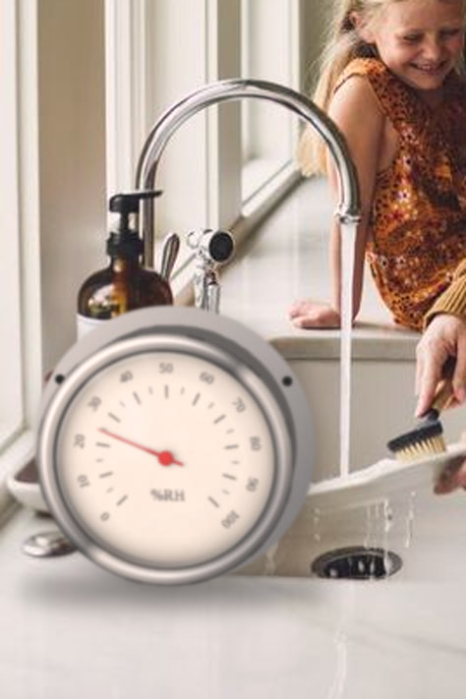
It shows value=25 unit=%
